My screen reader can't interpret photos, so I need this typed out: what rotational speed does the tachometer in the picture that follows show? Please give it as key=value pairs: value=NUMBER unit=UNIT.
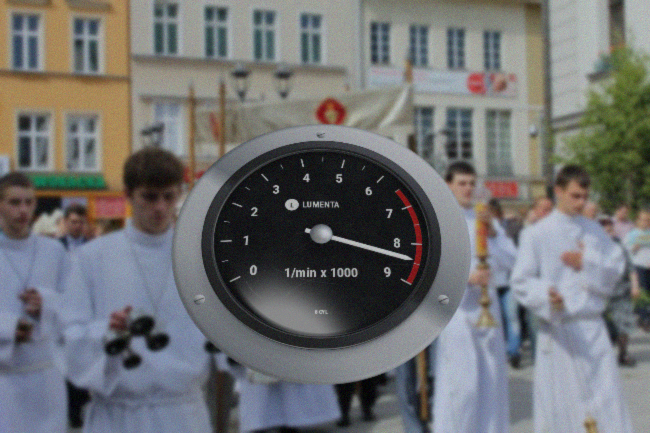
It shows value=8500 unit=rpm
